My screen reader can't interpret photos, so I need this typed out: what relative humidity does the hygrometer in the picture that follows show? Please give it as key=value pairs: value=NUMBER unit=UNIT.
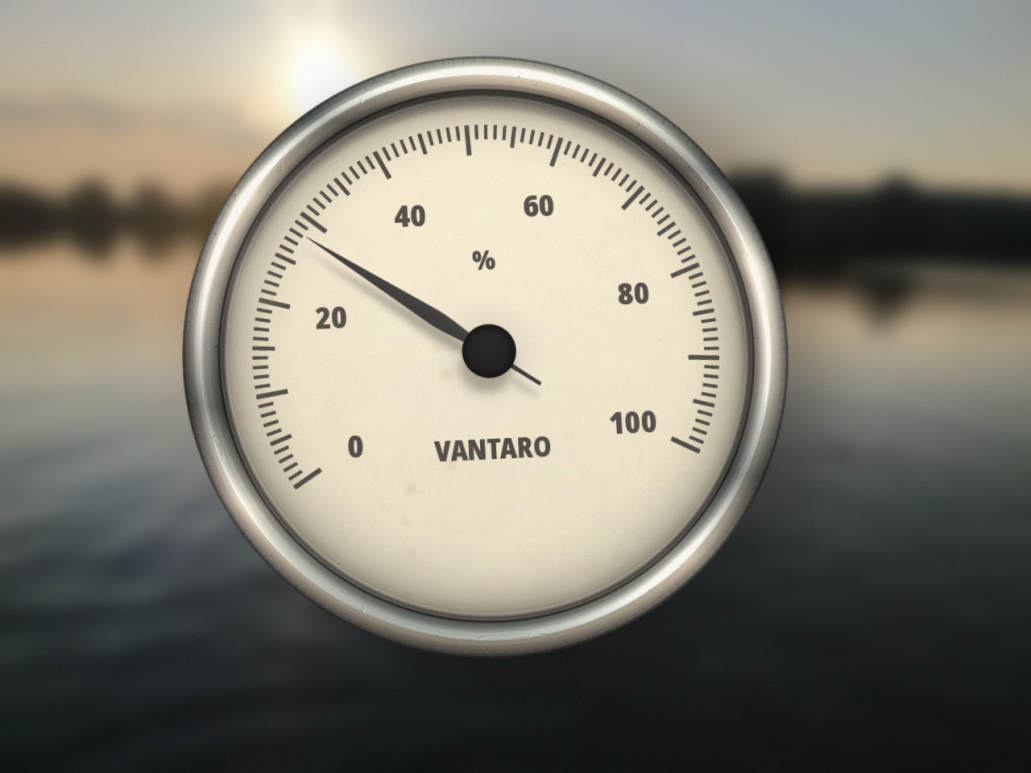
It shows value=28 unit=%
